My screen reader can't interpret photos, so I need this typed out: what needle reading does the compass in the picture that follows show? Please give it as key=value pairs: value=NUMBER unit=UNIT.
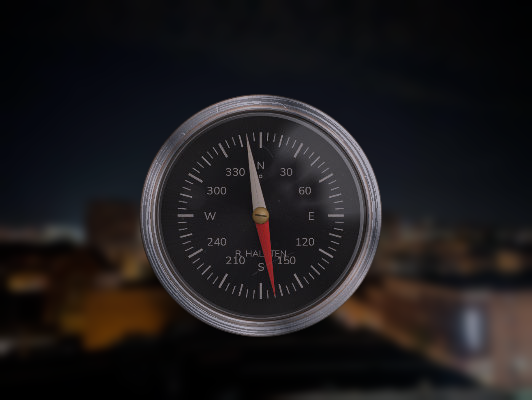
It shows value=170 unit=°
